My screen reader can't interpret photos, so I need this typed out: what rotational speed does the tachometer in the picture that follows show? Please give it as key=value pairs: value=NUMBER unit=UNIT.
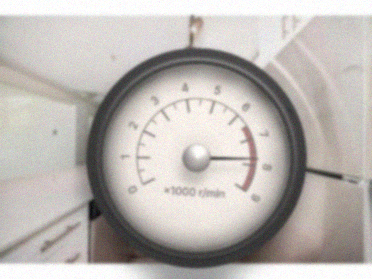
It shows value=7750 unit=rpm
